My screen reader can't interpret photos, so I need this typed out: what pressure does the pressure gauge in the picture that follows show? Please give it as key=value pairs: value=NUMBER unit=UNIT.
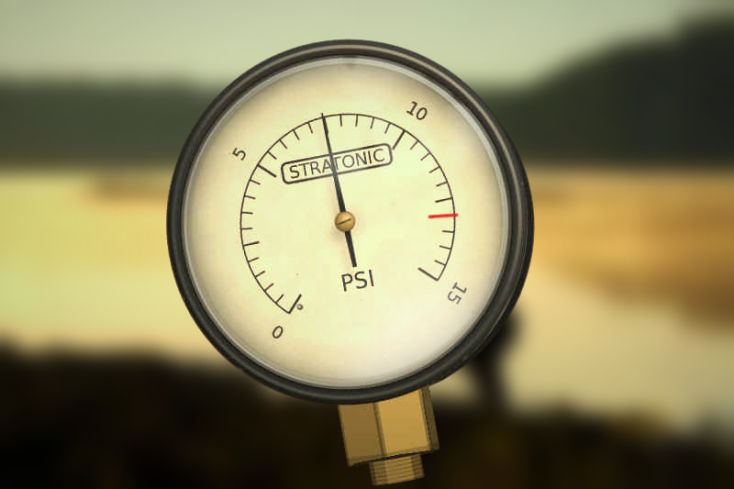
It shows value=7.5 unit=psi
